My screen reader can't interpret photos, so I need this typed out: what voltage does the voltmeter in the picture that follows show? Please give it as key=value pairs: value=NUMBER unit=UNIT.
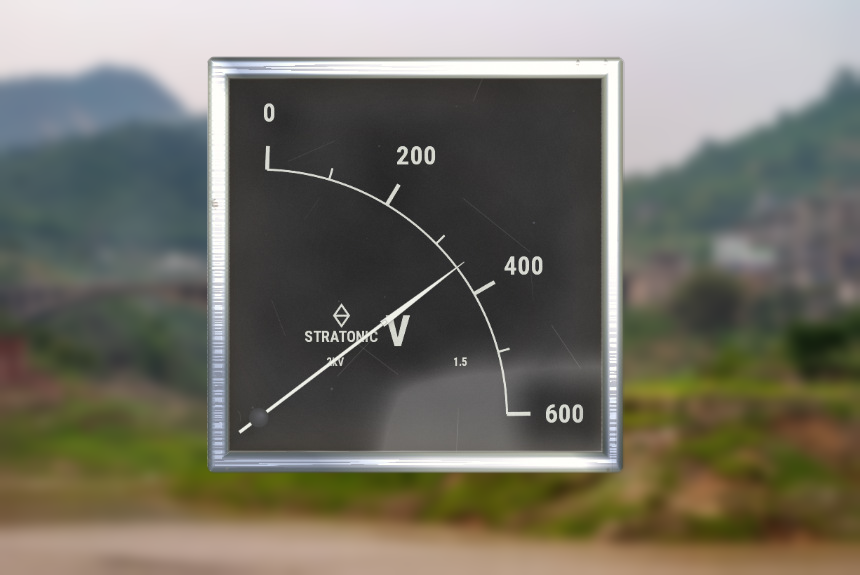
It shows value=350 unit=V
